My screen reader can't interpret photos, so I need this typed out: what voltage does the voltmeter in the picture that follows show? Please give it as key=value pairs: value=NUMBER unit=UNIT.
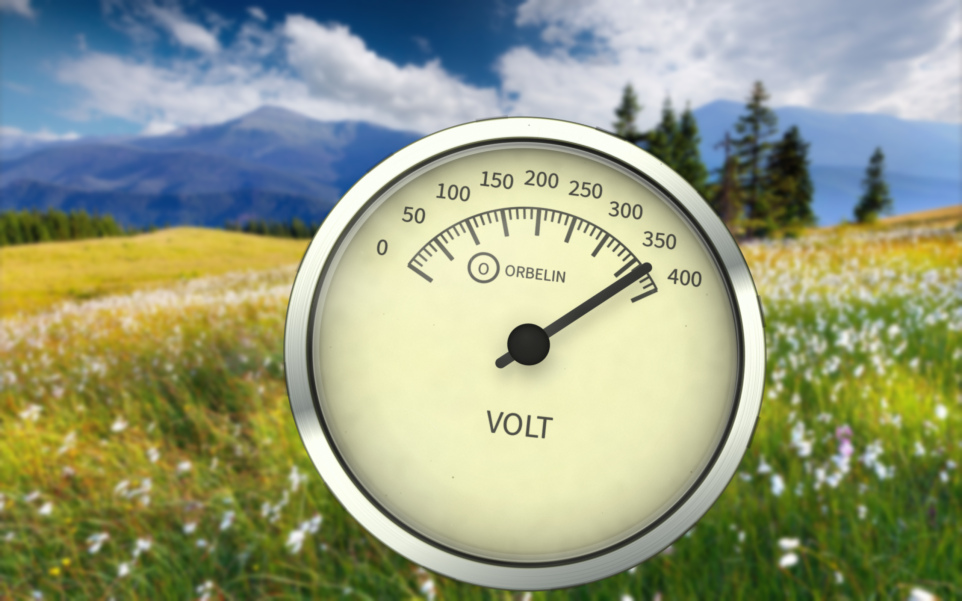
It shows value=370 unit=V
